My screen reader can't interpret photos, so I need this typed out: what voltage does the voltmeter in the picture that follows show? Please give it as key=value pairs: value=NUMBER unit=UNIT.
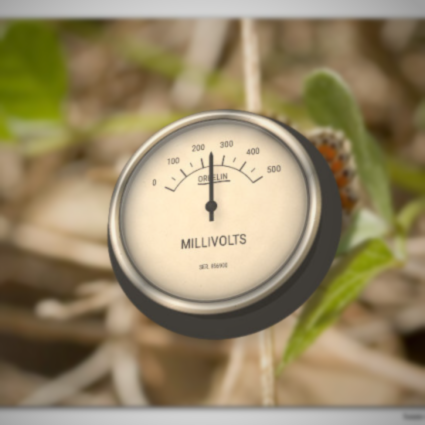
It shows value=250 unit=mV
